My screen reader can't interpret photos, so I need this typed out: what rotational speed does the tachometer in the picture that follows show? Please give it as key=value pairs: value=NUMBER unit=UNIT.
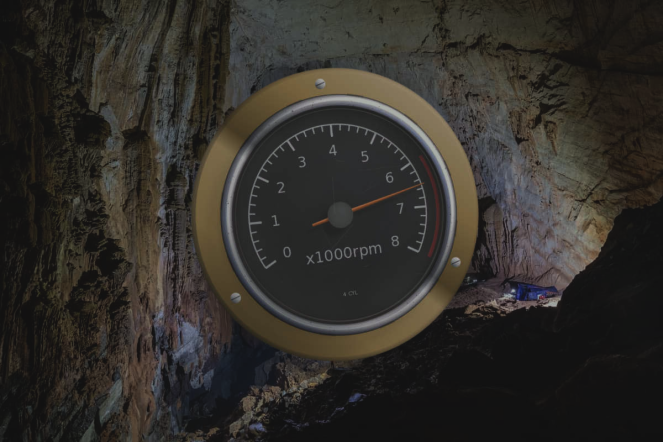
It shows value=6500 unit=rpm
